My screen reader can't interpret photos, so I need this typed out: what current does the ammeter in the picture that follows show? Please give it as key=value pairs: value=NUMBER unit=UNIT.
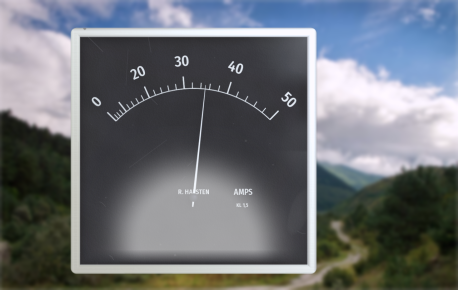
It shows value=35 unit=A
